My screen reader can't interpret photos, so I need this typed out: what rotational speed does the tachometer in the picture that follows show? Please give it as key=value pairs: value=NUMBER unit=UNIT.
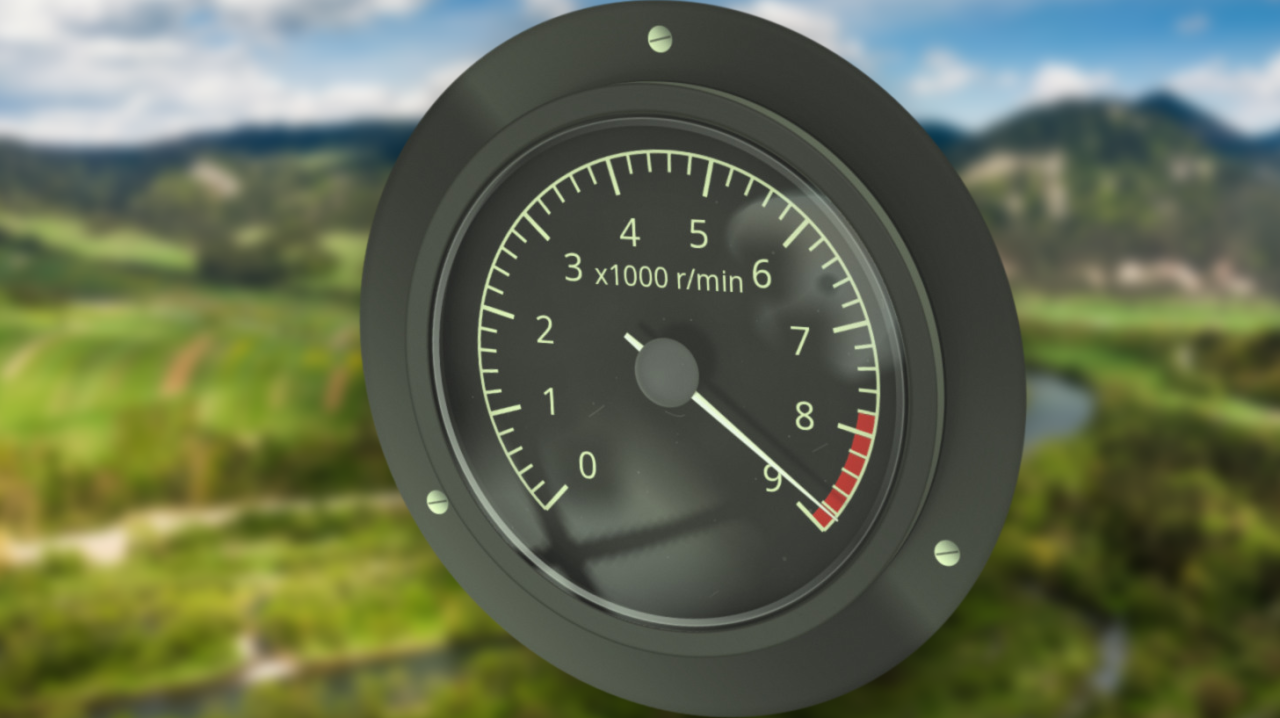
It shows value=8800 unit=rpm
